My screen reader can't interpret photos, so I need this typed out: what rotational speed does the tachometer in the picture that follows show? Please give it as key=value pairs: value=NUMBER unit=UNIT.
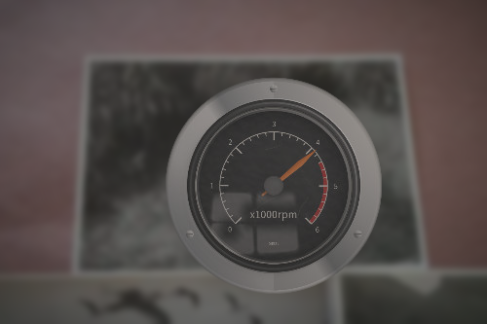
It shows value=4100 unit=rpm
